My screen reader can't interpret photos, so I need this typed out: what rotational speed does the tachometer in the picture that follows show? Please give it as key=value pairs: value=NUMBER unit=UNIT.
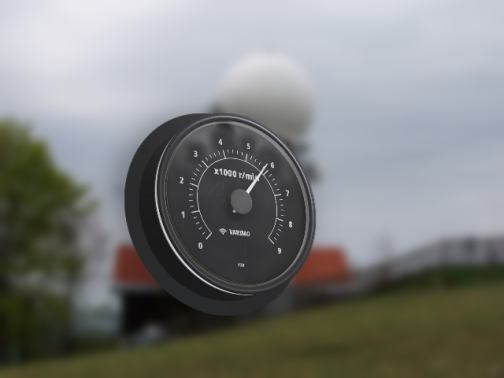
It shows value=5800 unit=rpm
